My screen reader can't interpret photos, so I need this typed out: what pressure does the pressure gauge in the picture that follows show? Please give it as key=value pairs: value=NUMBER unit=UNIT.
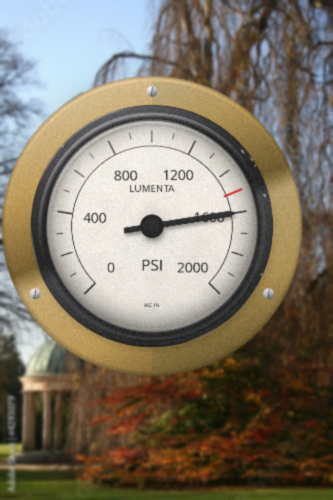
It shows value=1600 unit=psi
